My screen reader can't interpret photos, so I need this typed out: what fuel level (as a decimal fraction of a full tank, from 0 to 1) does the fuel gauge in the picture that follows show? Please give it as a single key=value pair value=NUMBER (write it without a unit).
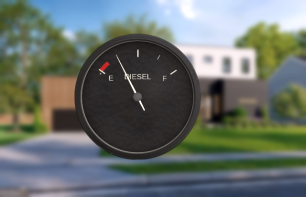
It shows value=0.25
